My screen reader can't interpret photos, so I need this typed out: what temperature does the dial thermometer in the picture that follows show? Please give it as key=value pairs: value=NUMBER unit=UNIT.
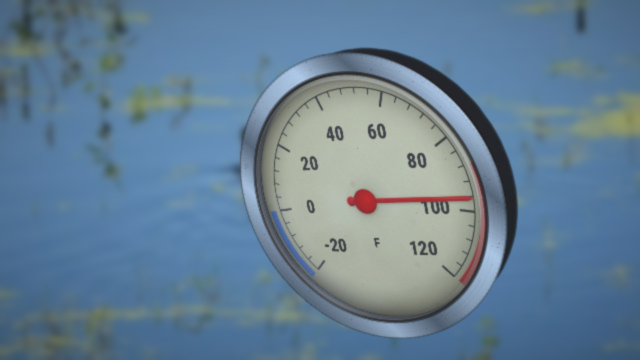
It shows value=96 unit=°F
